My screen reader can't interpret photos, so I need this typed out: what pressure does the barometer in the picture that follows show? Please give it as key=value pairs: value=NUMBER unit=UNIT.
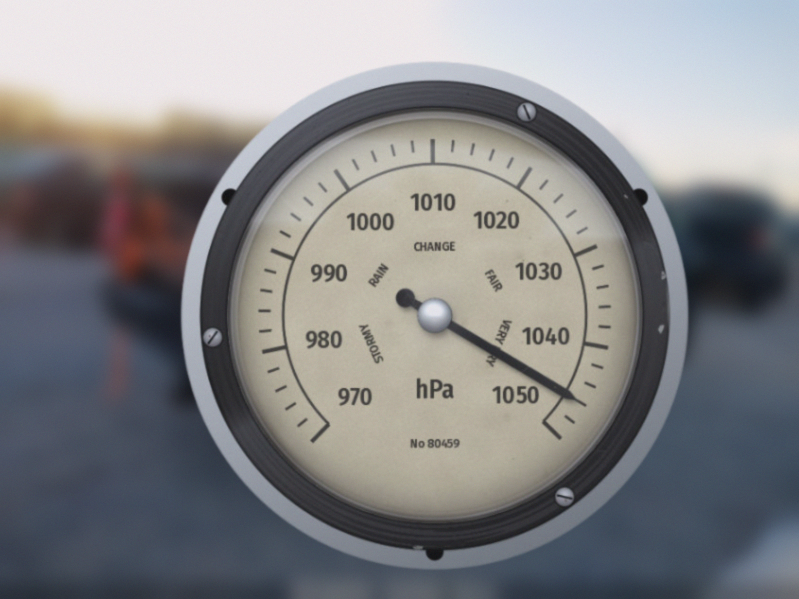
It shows value=1046 unit=hPa
